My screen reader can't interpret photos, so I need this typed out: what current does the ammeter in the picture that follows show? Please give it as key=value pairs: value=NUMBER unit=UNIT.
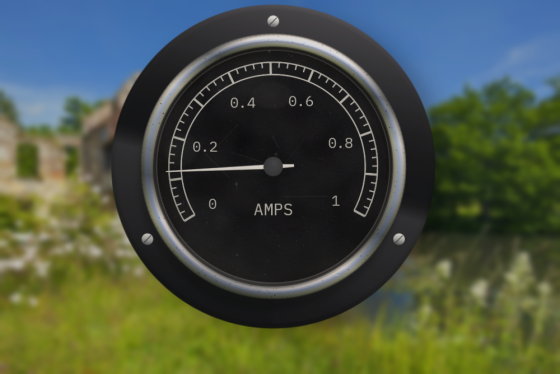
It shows value=0.12 unit=A
